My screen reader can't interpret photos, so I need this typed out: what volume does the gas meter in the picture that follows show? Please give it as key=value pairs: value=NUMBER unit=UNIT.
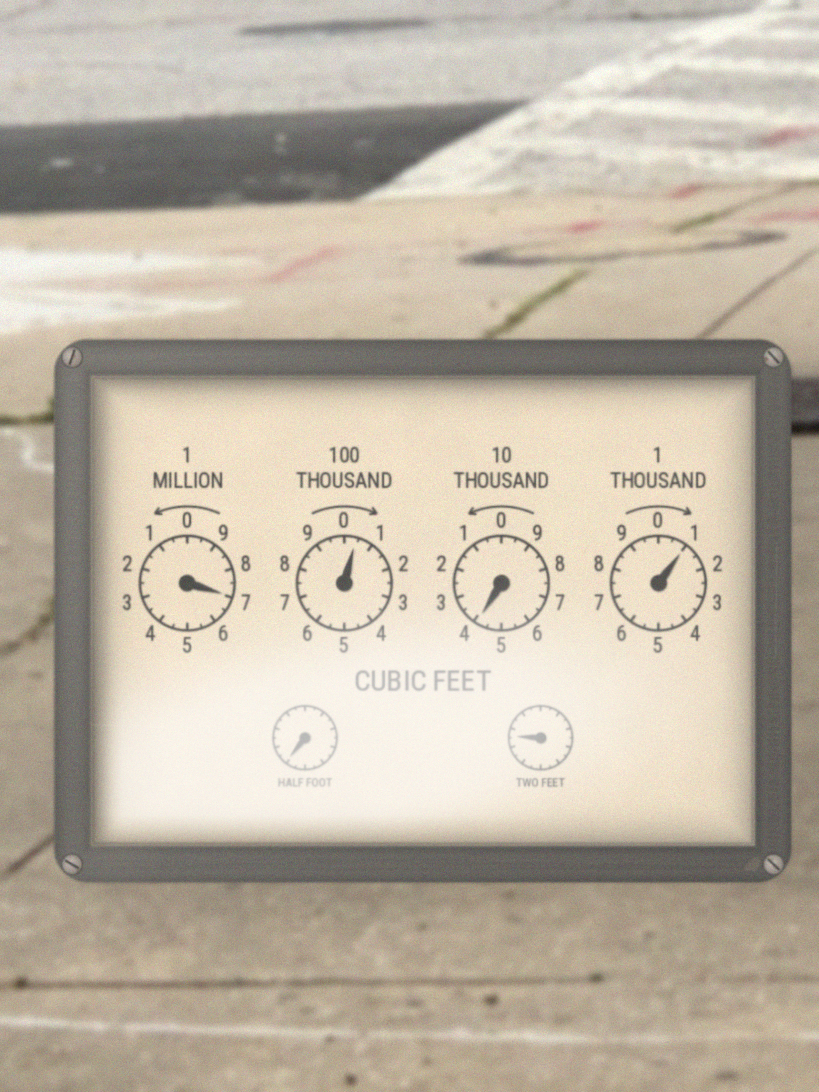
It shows value=704100 unit=ft³
